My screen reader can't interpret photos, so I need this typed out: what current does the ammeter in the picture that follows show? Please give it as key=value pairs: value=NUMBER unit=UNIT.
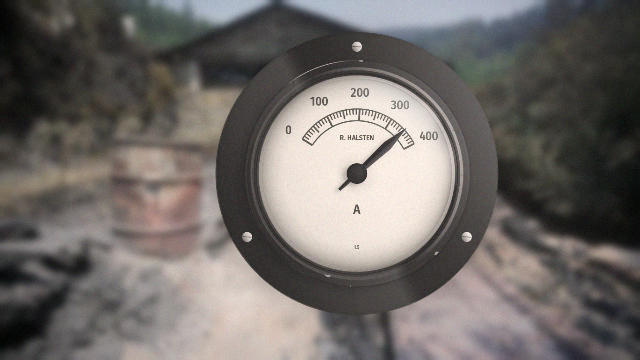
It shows value=350 unit=A
